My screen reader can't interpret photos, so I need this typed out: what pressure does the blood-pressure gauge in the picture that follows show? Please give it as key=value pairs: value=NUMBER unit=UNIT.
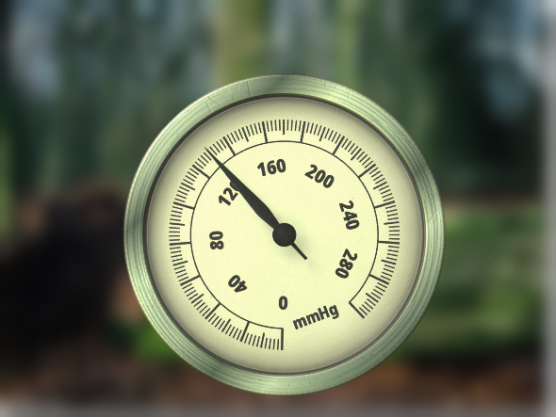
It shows value=130 unit=mmHg
